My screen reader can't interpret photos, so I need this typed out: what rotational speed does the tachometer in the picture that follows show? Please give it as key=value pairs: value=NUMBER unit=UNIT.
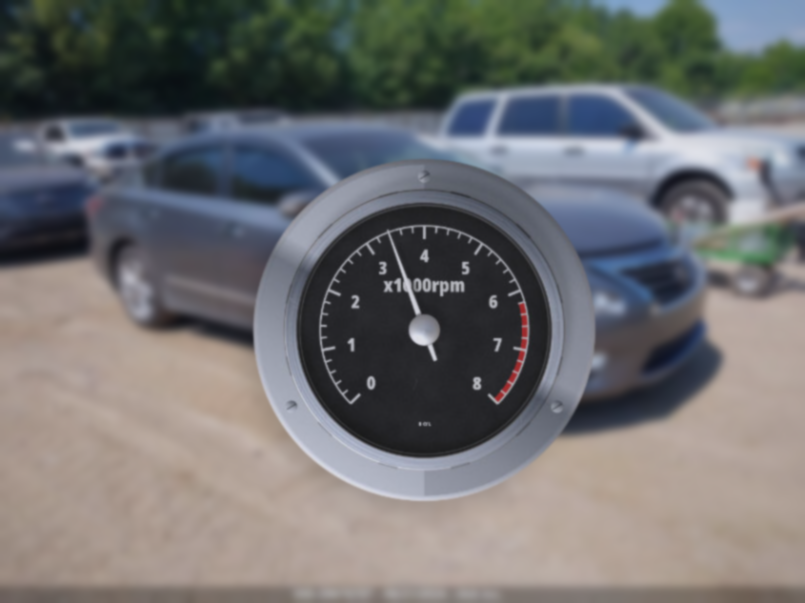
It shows value=3400 unit=rpm
